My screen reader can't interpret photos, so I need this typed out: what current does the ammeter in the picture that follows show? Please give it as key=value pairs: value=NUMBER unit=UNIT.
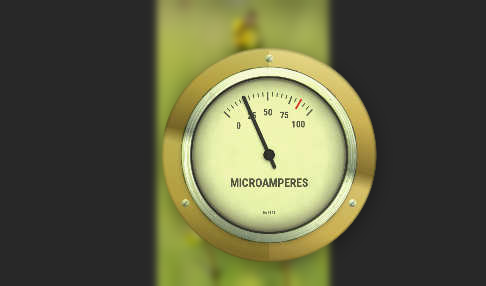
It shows value=25 unit=µA
